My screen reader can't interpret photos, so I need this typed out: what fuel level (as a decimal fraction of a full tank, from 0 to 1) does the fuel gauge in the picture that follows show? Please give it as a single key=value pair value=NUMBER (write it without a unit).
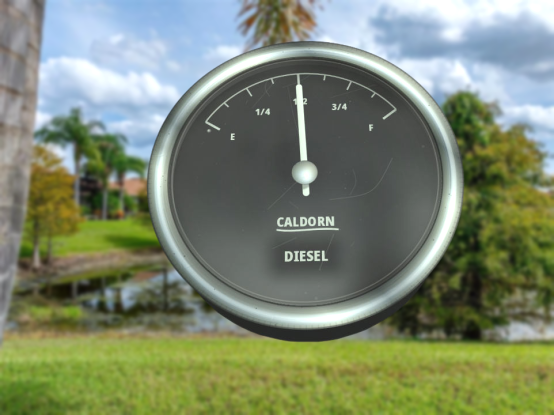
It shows value=0.5
